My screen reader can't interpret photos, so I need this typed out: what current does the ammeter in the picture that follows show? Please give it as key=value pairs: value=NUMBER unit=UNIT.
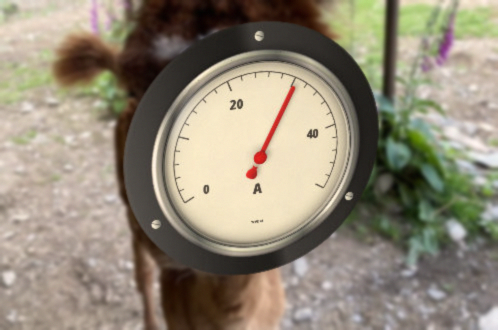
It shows value=30 unit=A
